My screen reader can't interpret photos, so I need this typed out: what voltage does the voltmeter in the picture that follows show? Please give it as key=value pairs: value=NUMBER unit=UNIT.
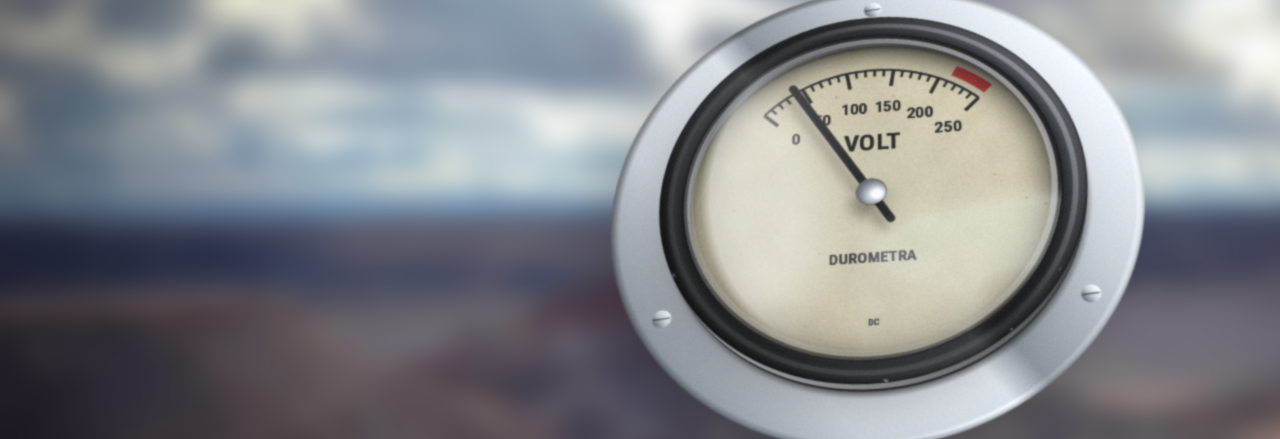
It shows value=40 unit=V
